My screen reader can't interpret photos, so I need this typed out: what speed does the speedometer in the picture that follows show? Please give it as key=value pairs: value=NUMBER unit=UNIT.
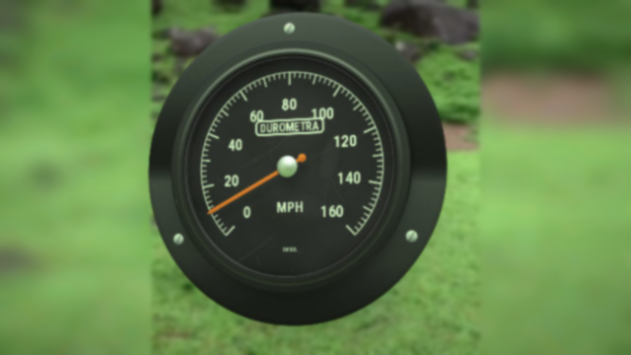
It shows value=10 unit=mph
